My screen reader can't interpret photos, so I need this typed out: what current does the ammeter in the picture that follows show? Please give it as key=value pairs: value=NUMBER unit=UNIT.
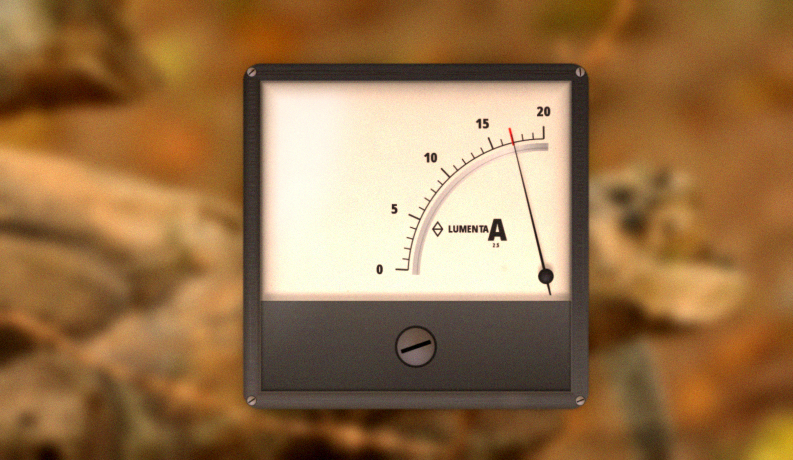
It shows value=17 unit=A
